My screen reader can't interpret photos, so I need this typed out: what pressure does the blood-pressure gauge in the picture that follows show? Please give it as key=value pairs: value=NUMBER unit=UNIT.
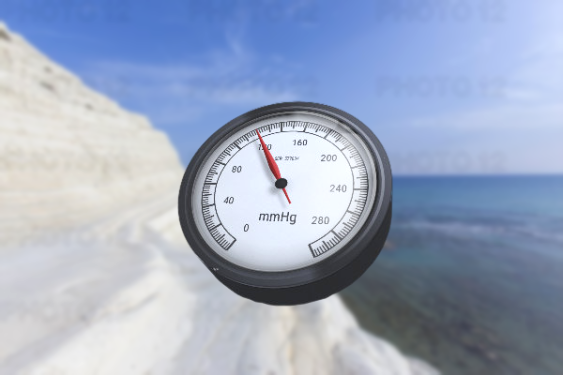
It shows value=120 unit=mmHg
